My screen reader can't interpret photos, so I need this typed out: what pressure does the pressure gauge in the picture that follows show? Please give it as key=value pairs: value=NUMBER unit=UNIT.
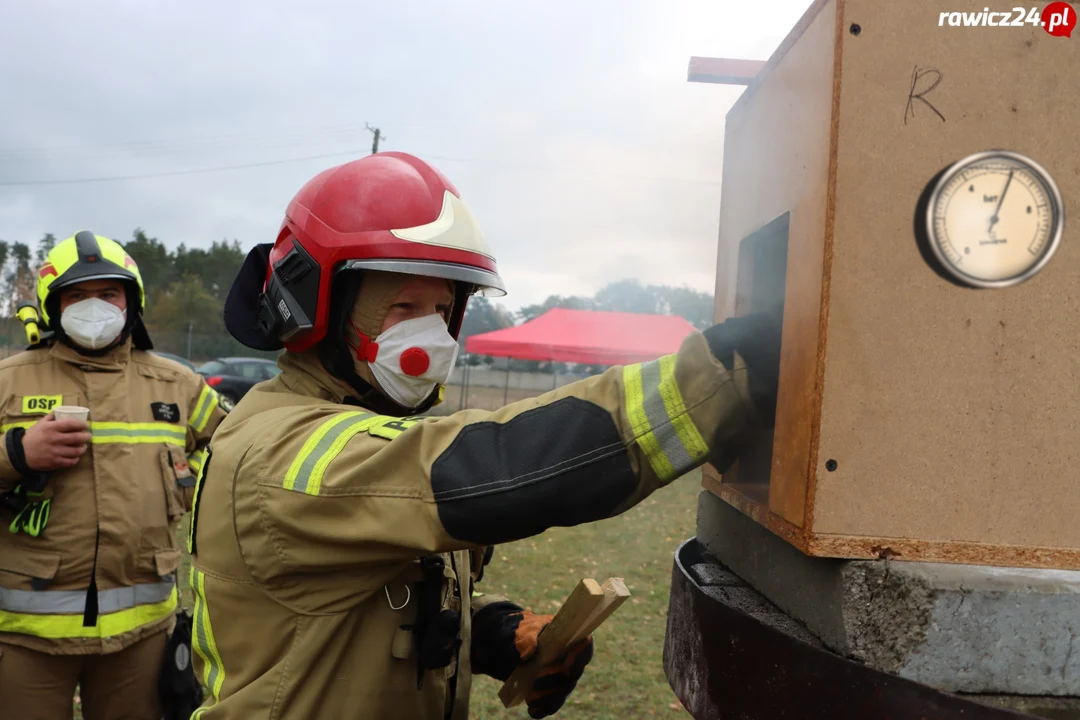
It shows value=6 unit=bar
